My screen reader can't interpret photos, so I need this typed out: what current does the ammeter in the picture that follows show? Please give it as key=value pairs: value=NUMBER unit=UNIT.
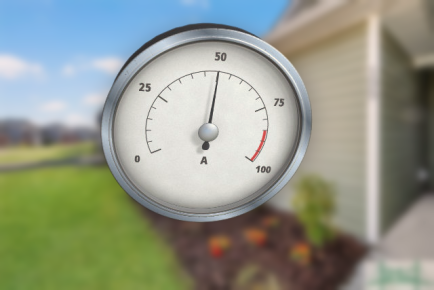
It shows value=50 unit=A
